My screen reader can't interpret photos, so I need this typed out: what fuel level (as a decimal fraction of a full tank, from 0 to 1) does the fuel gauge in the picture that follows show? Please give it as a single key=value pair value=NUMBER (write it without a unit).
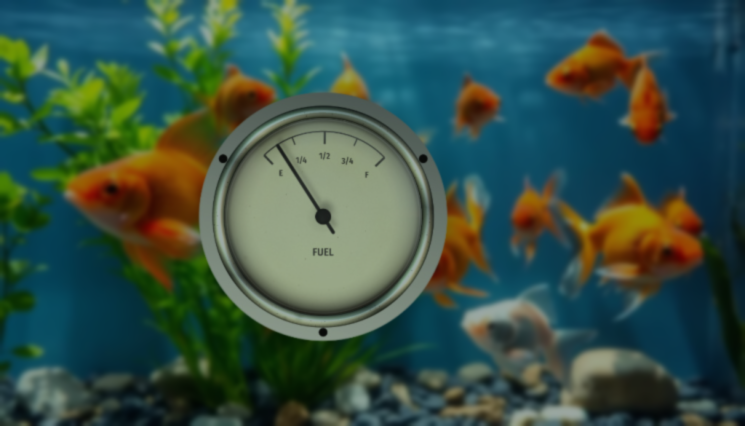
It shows value=0.125
